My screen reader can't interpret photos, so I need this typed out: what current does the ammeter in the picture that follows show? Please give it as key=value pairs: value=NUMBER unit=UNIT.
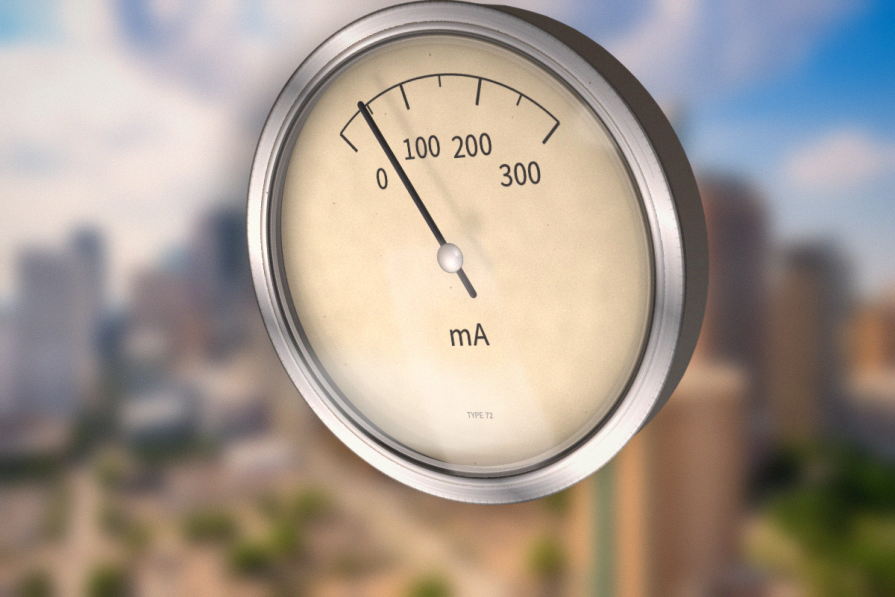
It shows value=50 unit=mA
